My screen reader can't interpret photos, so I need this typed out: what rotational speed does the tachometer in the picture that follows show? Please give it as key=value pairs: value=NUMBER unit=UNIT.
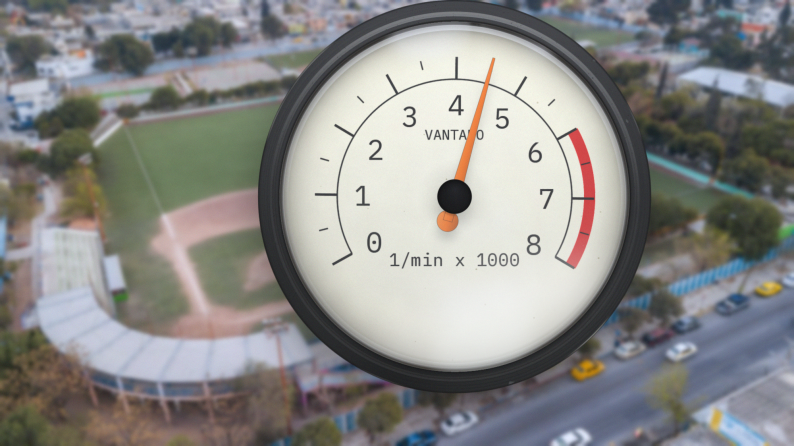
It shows value=4500 unit=rpm
